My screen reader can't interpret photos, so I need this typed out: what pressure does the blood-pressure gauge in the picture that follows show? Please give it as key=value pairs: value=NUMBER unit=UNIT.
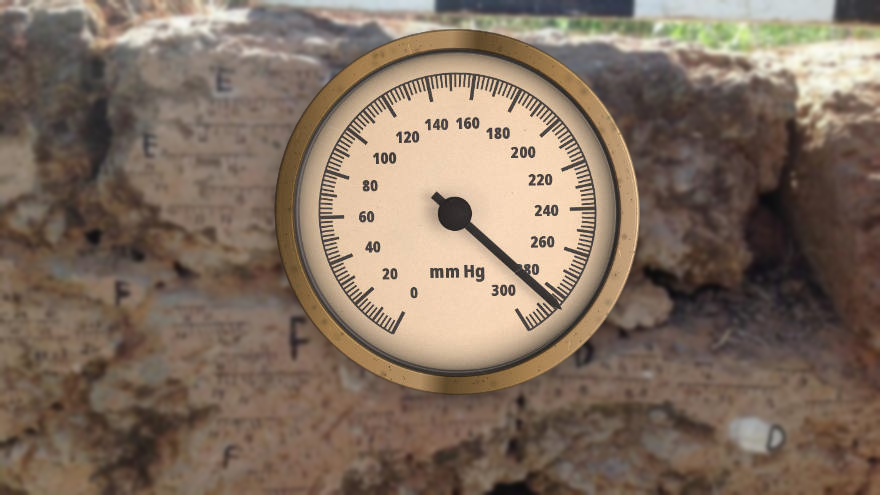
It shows value=284 unit=mmHg
